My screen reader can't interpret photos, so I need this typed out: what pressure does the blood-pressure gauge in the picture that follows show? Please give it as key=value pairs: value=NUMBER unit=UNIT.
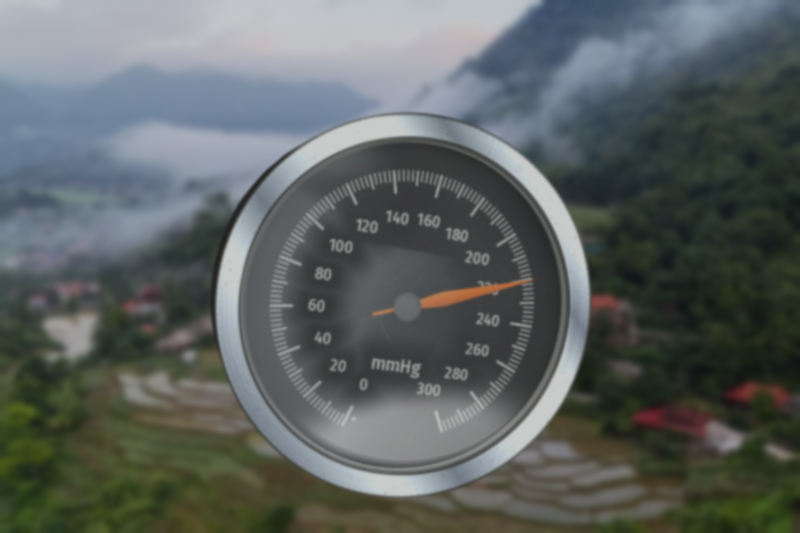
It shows value=220 unit=mmHg
